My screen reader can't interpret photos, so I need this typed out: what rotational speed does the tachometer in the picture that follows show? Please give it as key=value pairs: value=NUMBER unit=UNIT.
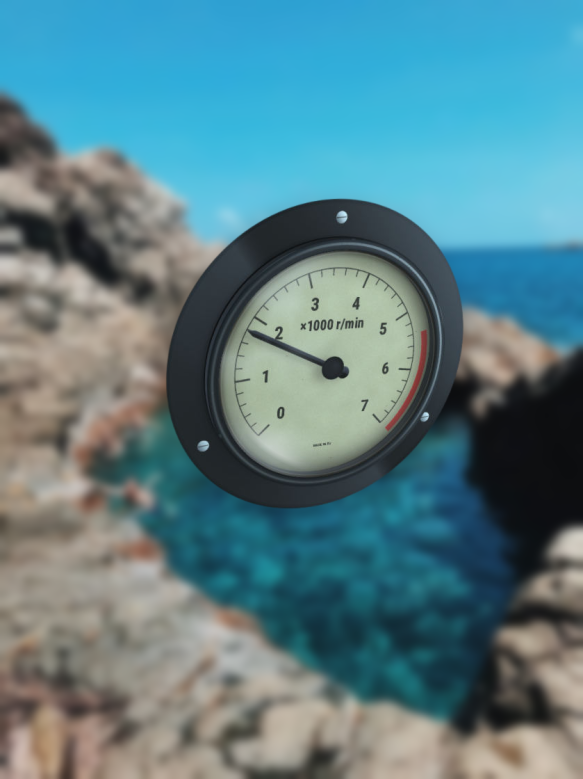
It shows value=1800 unit=rpm
